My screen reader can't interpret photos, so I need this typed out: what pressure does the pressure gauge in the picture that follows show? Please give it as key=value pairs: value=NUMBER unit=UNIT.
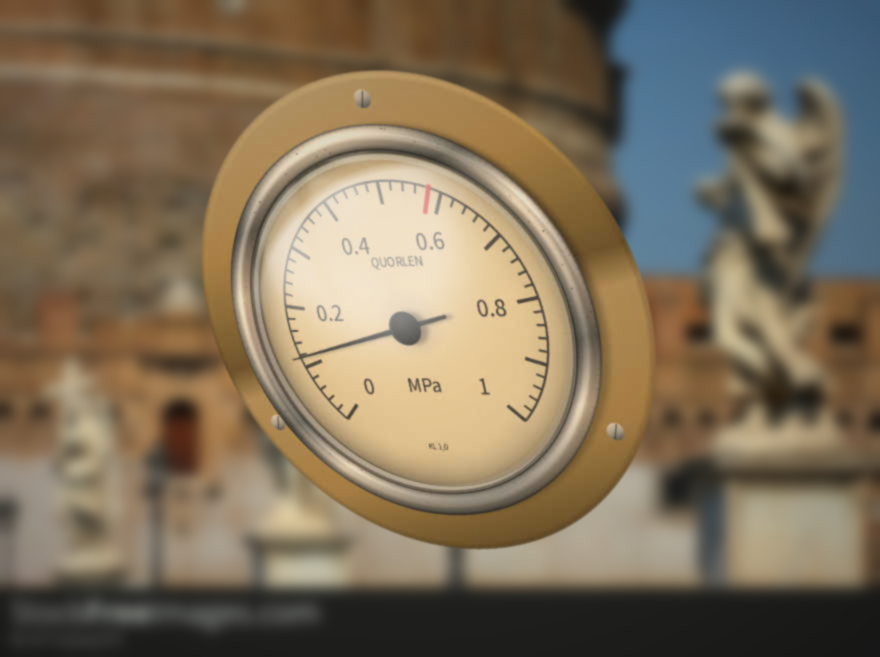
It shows value=0.12 unit=MPa
